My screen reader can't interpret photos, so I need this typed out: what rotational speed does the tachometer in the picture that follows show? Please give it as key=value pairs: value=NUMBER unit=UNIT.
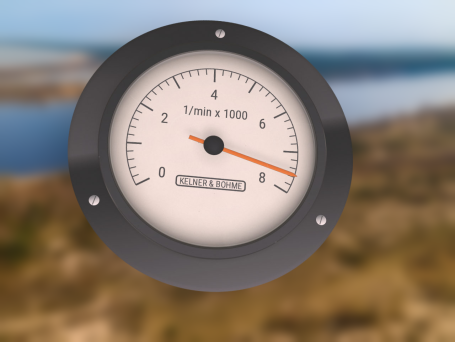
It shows value=7600 unit=rpm
